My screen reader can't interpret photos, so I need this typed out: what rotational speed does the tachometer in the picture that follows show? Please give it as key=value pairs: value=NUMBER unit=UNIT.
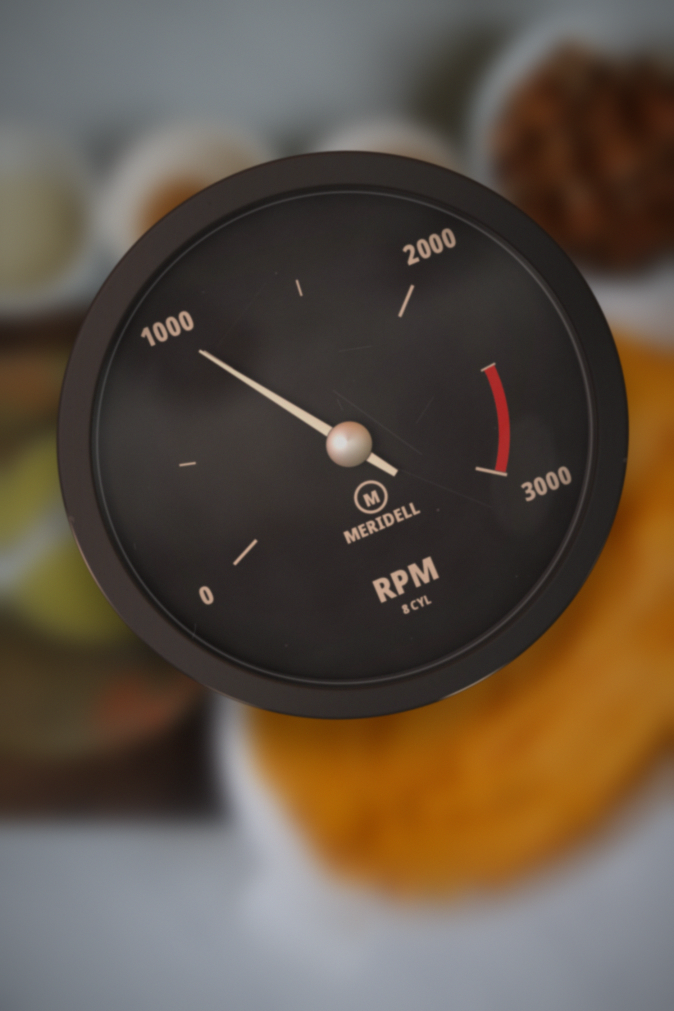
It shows value=1000 unit=rpm
